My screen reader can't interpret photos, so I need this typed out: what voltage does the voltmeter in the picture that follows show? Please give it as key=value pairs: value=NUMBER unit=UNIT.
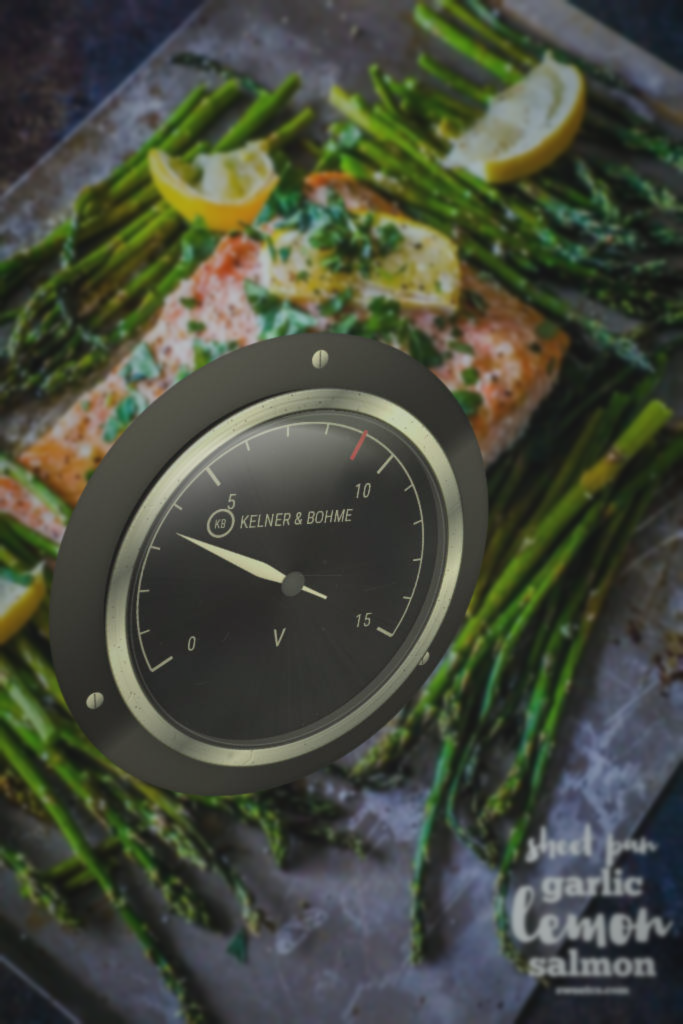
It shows value=3.5 unit=V
